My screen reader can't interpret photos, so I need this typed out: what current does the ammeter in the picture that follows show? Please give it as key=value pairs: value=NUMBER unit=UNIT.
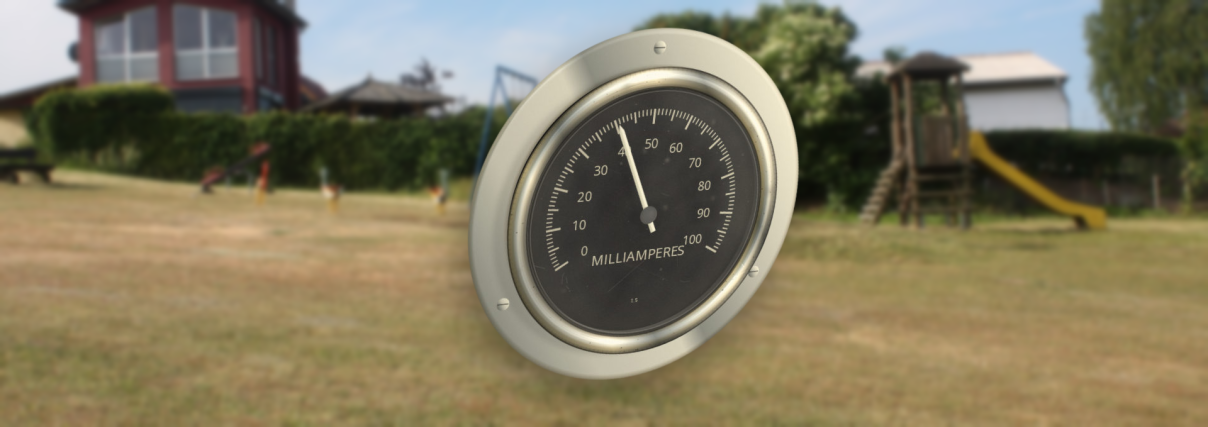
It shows value=40 unit=mA
